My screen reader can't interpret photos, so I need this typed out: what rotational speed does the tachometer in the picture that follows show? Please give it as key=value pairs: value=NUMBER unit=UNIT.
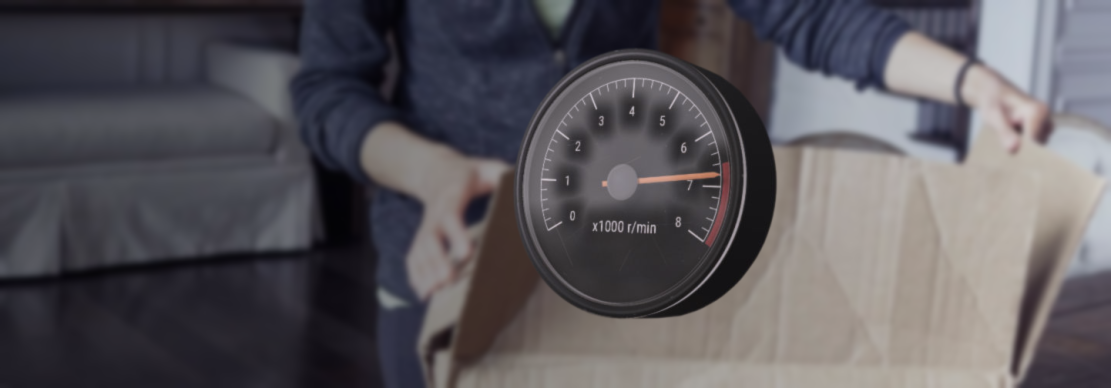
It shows value=6800 unit=rpm
